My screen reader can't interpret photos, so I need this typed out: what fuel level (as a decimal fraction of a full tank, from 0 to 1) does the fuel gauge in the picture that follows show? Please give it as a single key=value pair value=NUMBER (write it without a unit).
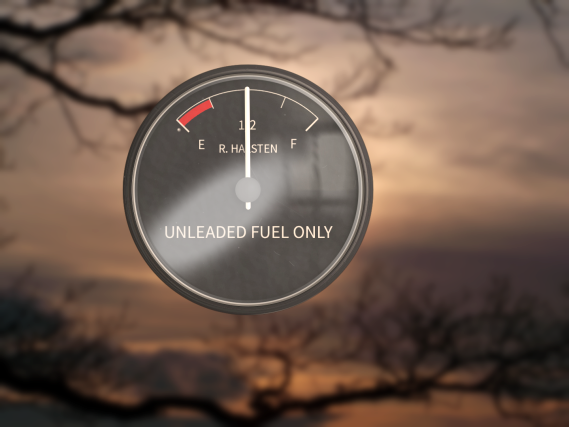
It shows value=0.5
